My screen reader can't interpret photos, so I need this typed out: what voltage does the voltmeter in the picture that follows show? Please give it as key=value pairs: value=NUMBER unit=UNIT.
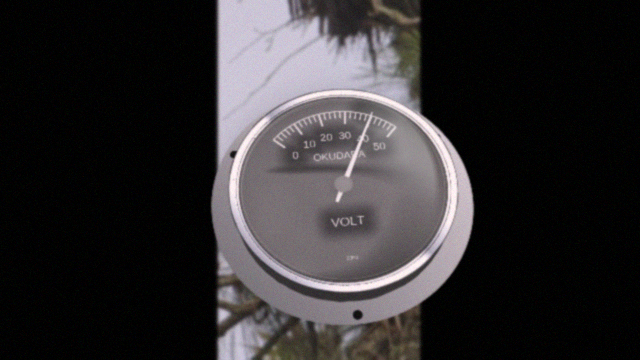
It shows value=40 unit=V
